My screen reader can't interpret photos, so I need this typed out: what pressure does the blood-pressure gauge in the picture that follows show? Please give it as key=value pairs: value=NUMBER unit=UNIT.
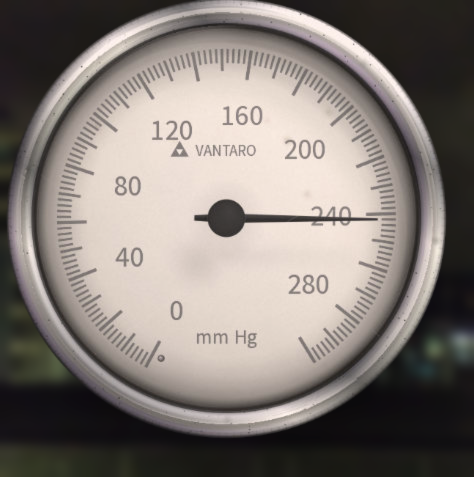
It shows value=242 unit=mmHg
